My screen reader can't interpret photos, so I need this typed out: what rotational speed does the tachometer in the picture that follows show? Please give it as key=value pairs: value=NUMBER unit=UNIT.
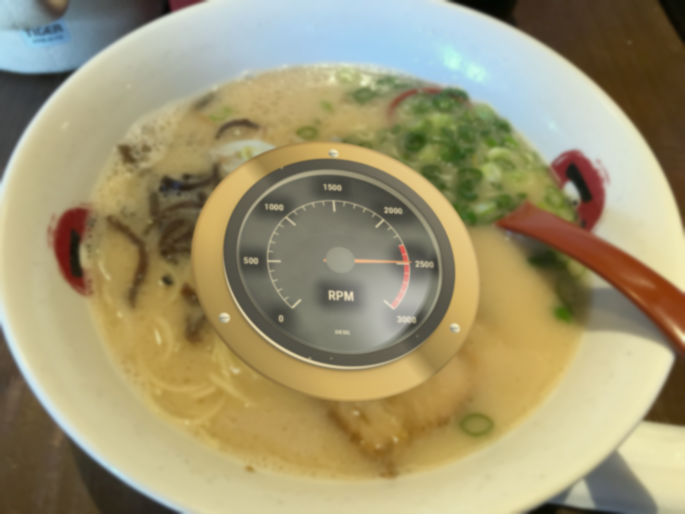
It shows value=2500 unit=rpm
